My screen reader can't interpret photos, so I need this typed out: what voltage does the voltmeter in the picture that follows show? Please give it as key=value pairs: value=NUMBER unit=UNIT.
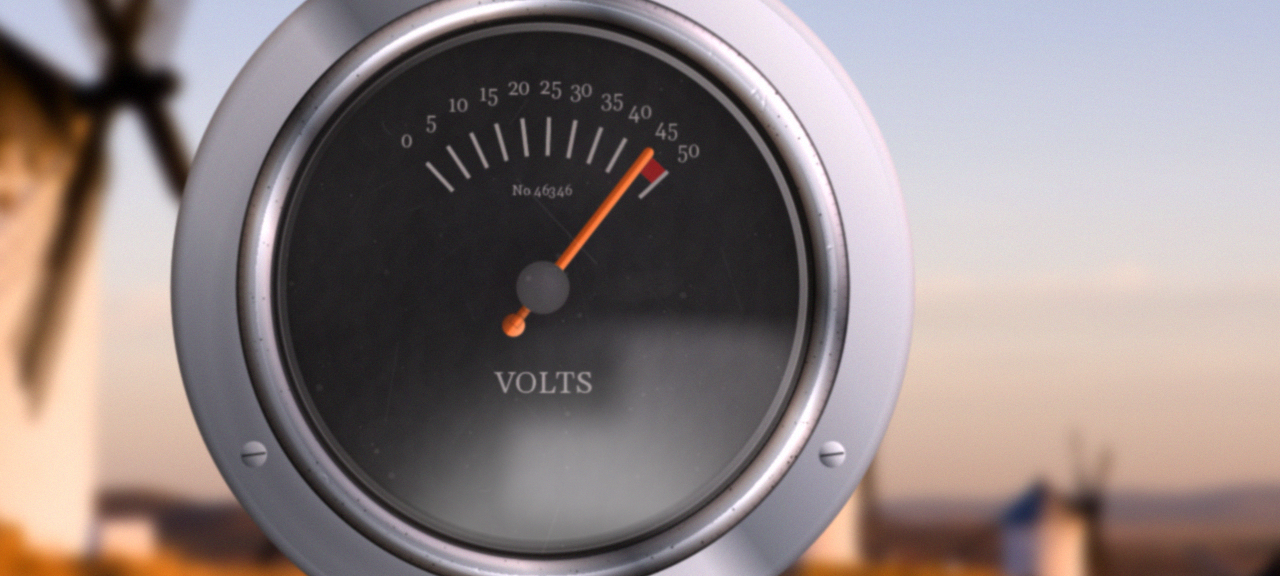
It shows value=45 unit=V
